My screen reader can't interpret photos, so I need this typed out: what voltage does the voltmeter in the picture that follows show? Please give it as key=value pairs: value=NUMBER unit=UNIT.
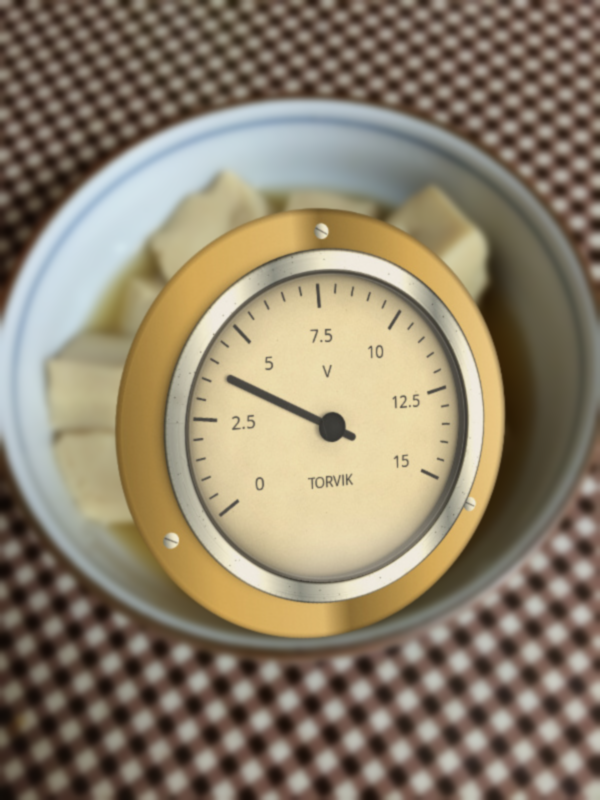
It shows value=3.75 unit=V
